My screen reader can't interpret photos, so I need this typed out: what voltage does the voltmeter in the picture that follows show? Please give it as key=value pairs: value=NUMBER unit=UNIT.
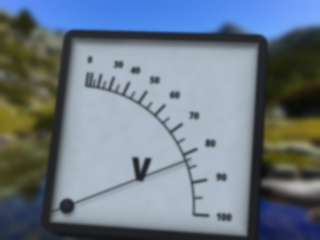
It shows value=82.5 unit=V
